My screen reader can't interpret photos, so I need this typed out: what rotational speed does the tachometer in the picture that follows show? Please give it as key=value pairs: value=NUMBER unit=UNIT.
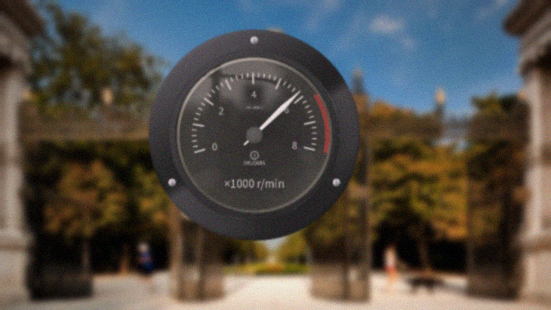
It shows value=5800 unit=rpm
